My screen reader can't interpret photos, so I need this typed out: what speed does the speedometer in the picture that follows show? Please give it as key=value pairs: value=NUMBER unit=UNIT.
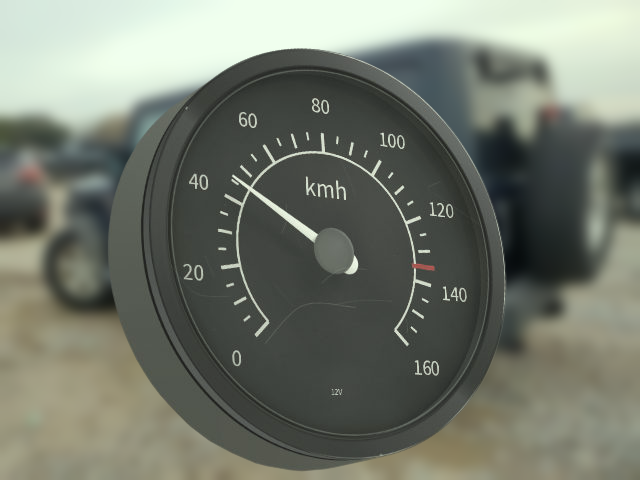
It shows value=45 unit=km/h
